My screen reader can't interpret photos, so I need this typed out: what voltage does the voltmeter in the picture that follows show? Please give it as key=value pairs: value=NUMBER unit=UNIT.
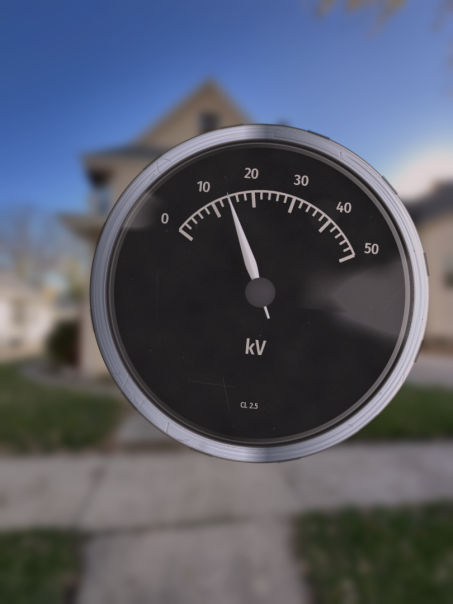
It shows value=14 unit=kV
